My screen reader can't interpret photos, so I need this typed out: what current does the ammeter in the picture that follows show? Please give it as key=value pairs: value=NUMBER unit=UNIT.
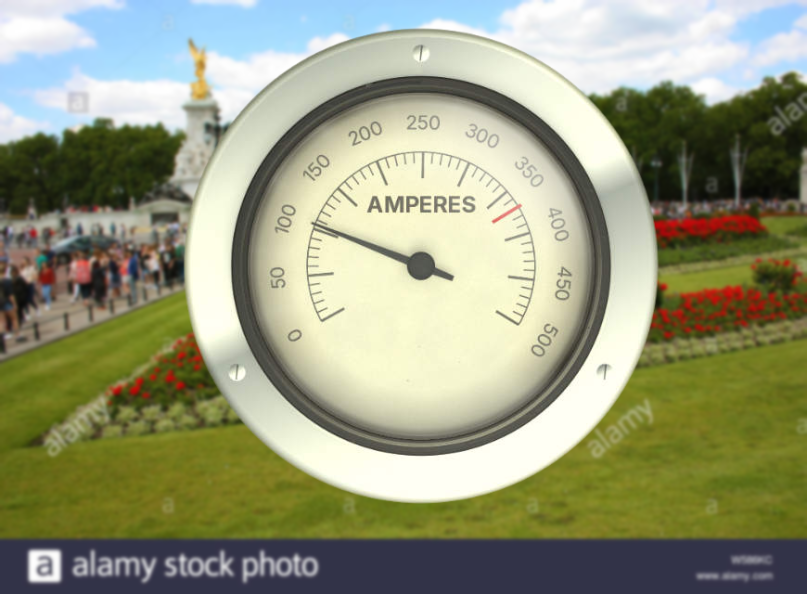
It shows value=105 unit=A
